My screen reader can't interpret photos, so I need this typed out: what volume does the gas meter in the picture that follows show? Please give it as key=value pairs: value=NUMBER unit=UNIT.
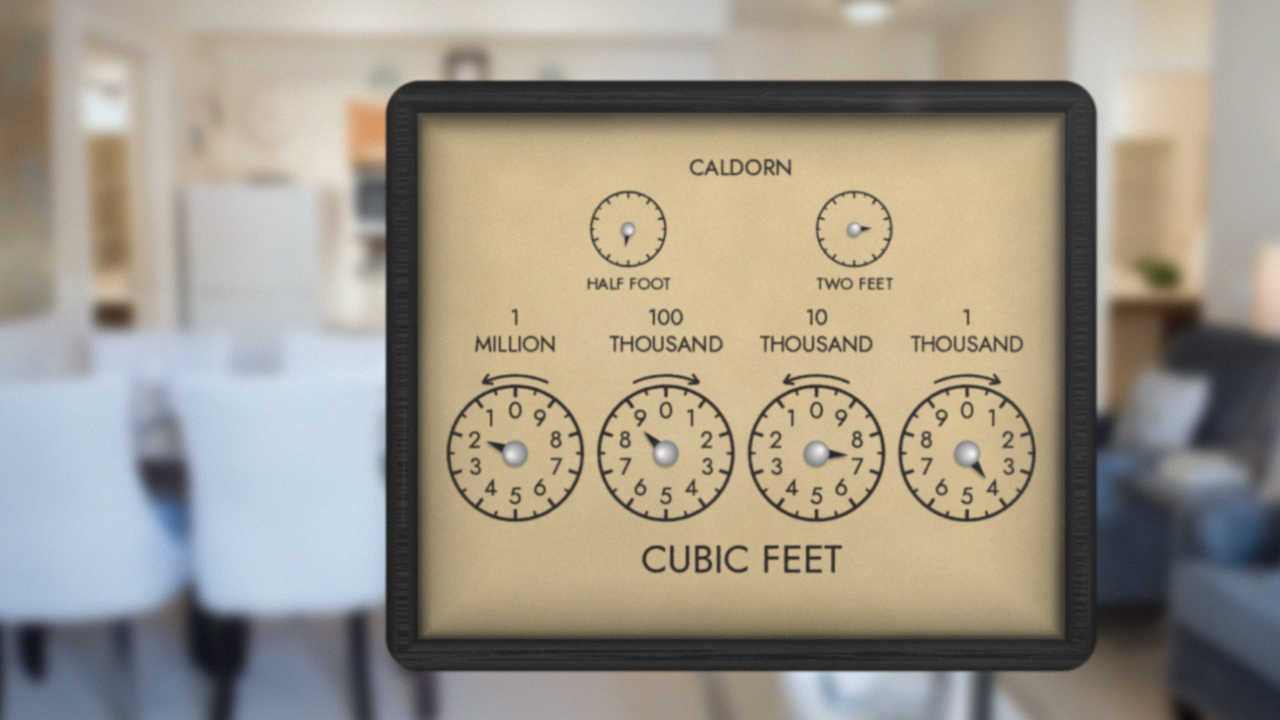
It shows value=187400 unit=ft³
